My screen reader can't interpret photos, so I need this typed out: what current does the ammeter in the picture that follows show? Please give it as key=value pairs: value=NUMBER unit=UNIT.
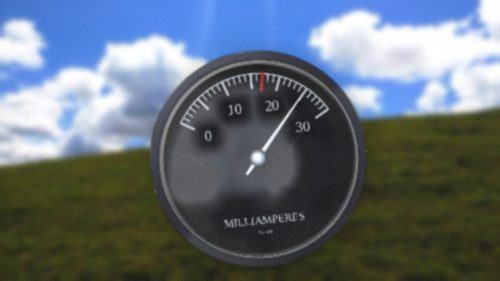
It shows value=25 unit=mA
